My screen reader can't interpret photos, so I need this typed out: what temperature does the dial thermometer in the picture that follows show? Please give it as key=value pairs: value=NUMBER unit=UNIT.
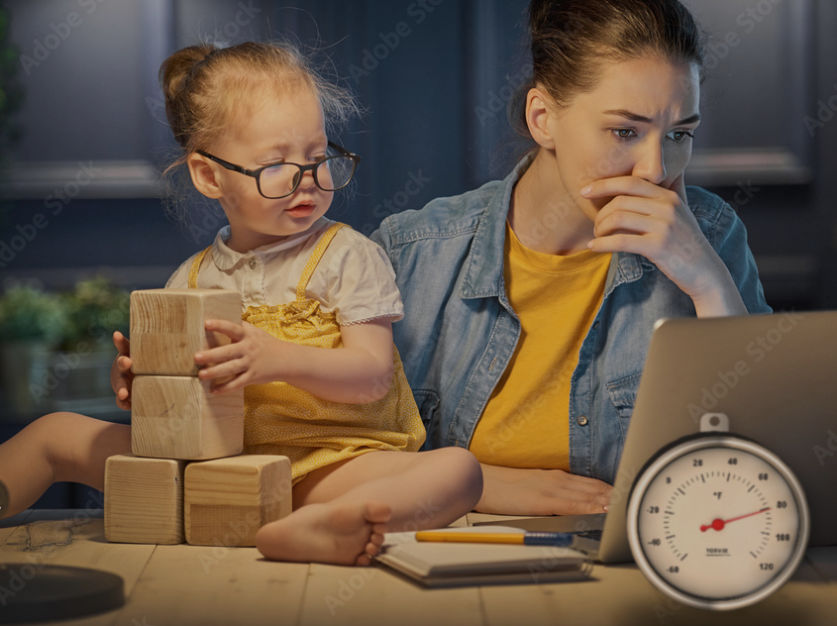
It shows value=80 unit=°F
